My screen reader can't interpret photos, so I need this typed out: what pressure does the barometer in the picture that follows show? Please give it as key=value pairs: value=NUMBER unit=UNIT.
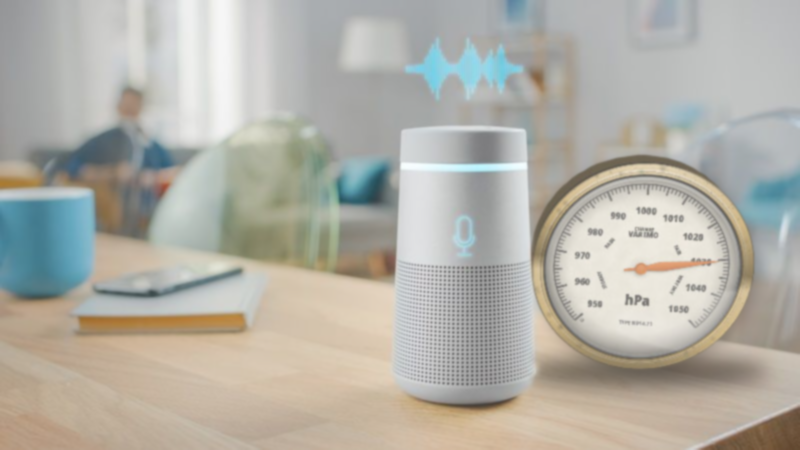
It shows value=1030 unit=hPa
